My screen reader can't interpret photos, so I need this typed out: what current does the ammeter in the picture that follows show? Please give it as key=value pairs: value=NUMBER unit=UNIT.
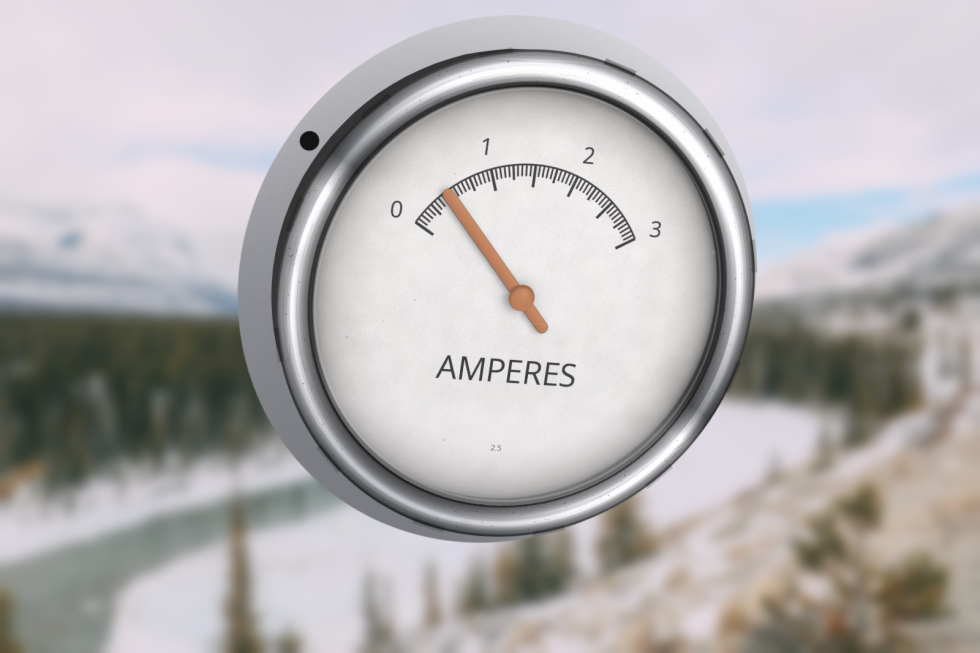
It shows value=0.45 unit=A
